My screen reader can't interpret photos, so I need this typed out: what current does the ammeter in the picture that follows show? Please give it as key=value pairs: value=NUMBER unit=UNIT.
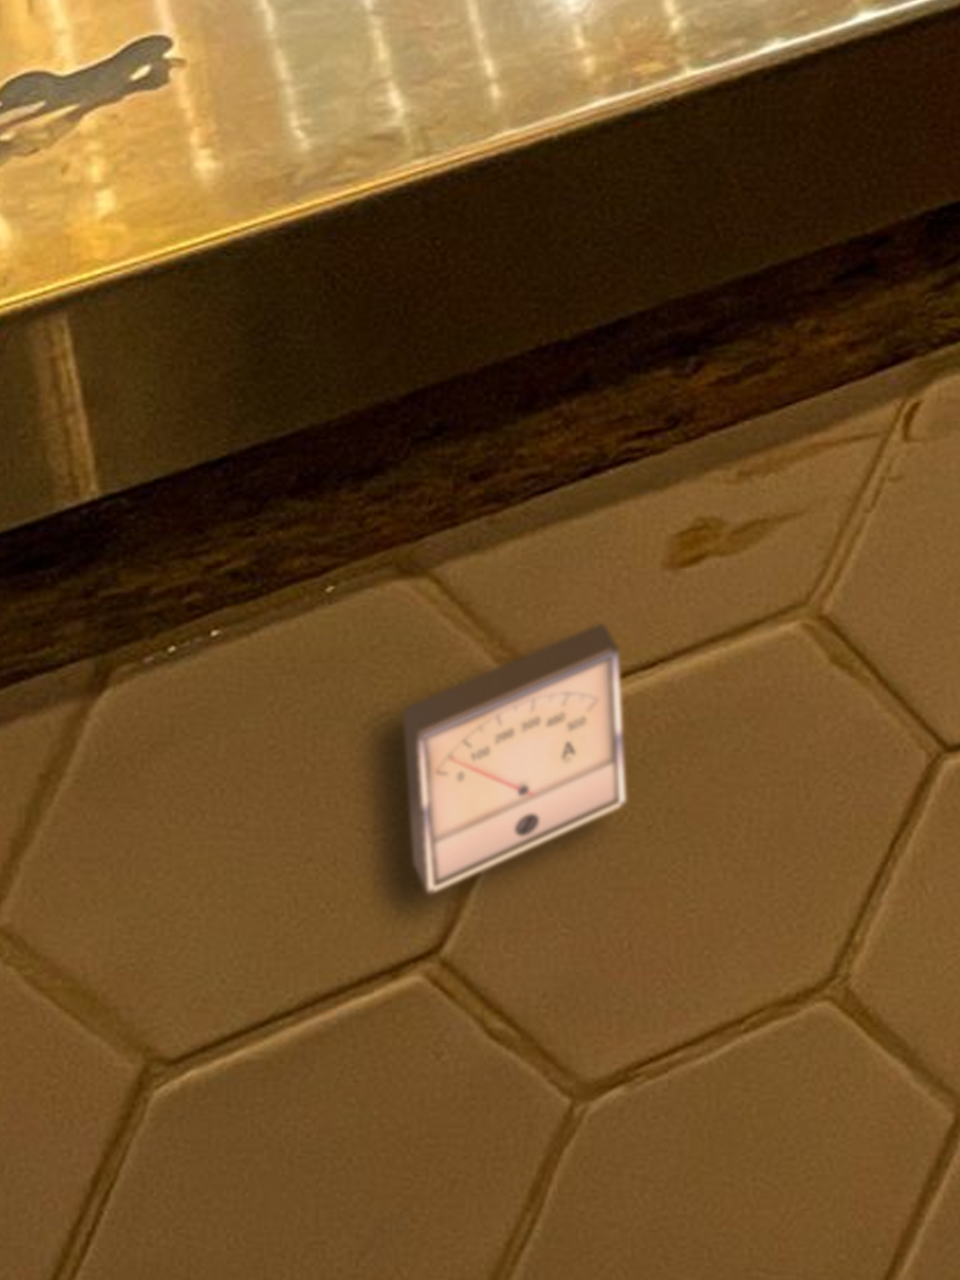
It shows value=50 unit=A
